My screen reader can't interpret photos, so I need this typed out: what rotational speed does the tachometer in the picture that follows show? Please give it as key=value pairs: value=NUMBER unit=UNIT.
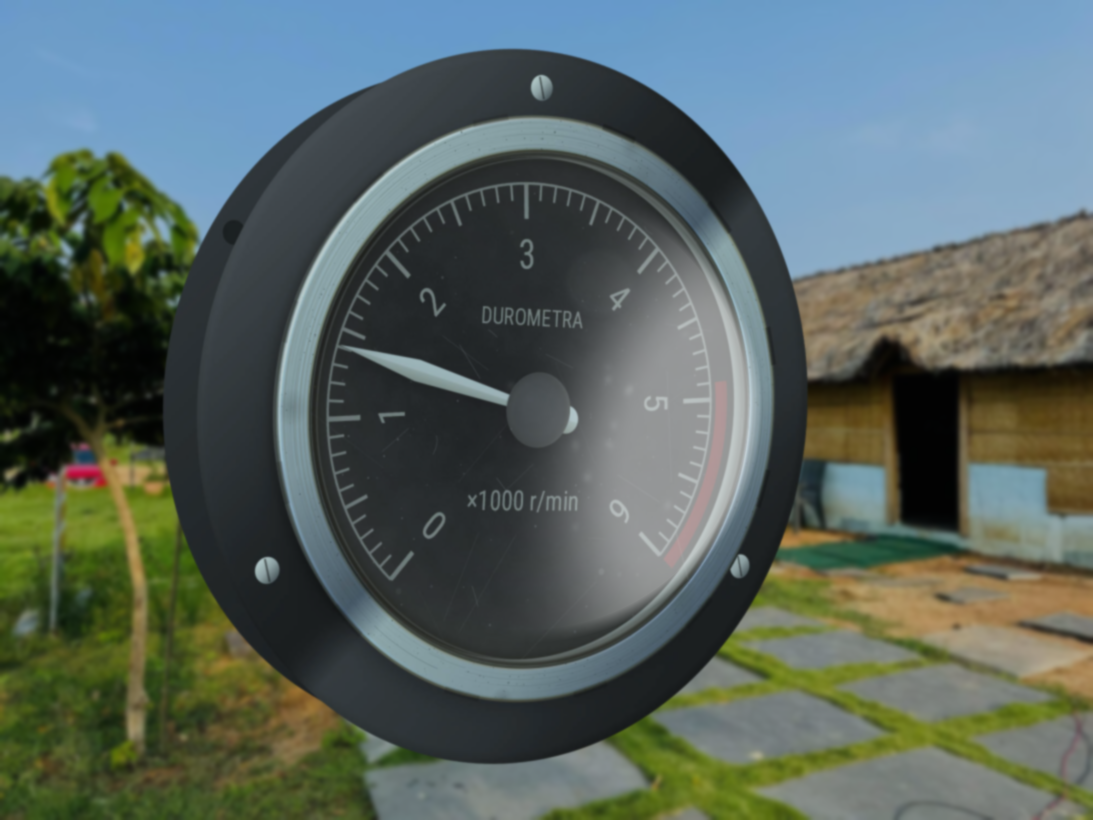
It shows value=1400 unit=rpm
